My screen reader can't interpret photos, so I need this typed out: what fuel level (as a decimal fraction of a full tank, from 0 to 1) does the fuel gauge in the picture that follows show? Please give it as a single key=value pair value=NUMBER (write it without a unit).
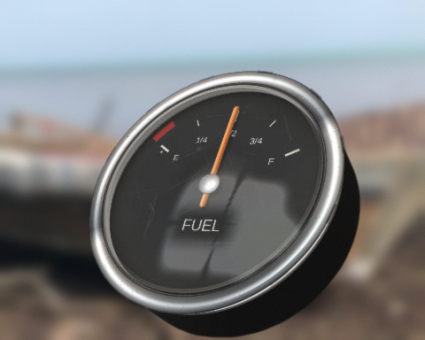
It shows value=0.5
